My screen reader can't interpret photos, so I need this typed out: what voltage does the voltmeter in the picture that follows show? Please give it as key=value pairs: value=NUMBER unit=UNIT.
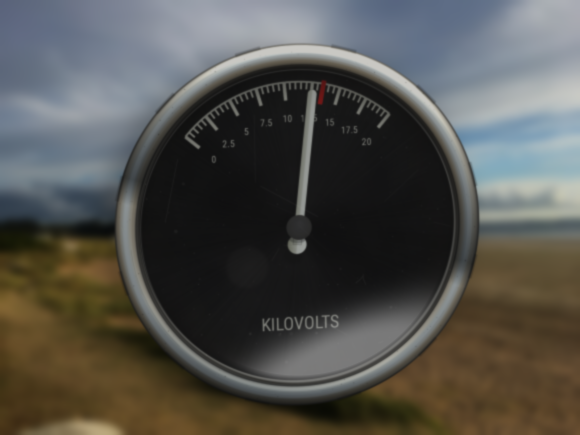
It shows value=12.5 unit=kV
